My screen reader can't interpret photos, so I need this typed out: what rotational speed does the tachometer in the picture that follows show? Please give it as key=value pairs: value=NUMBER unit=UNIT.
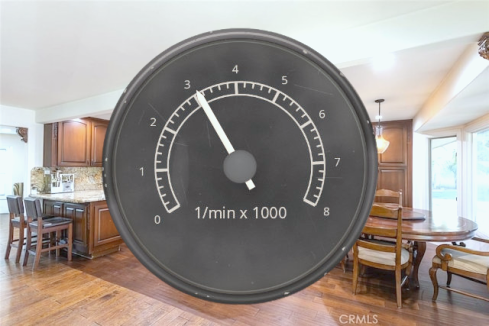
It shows value=3100 unit=rpm
